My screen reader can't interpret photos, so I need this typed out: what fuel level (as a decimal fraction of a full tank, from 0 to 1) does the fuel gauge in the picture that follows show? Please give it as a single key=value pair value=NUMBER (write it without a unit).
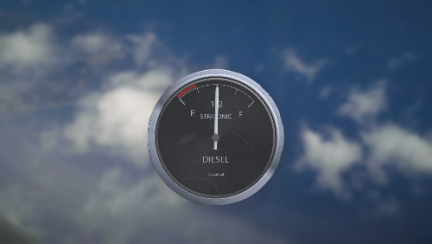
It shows value=0.5
